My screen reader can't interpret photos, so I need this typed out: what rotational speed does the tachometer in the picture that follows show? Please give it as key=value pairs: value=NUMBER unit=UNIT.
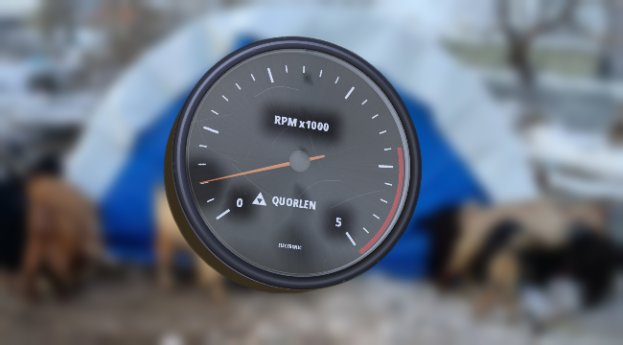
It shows value=400 unit=rpm
